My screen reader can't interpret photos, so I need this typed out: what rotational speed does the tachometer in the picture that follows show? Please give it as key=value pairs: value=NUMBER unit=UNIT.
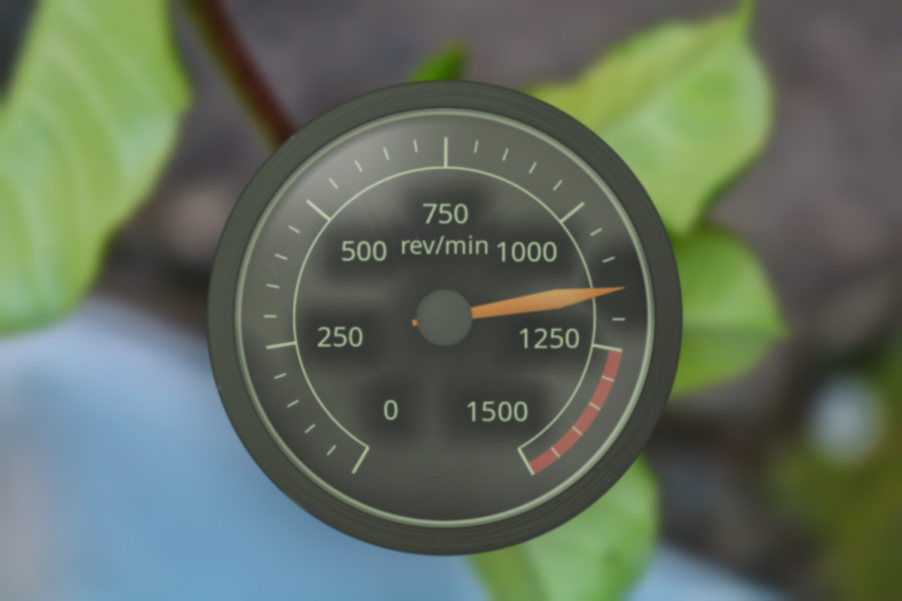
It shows value=1150 unit=rpm
